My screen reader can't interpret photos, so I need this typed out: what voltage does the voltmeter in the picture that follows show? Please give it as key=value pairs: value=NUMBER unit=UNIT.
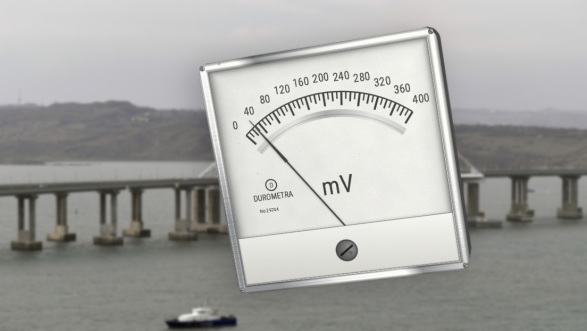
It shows value=30 unit=mV
